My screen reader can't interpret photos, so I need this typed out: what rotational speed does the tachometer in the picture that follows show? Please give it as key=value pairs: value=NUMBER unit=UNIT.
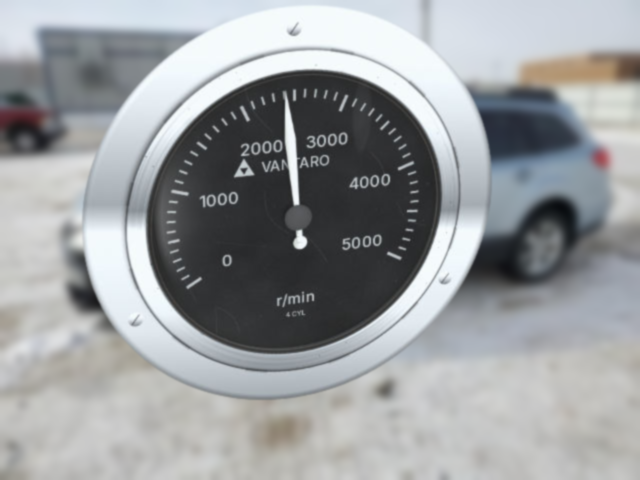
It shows value=2400 unit=rpm
